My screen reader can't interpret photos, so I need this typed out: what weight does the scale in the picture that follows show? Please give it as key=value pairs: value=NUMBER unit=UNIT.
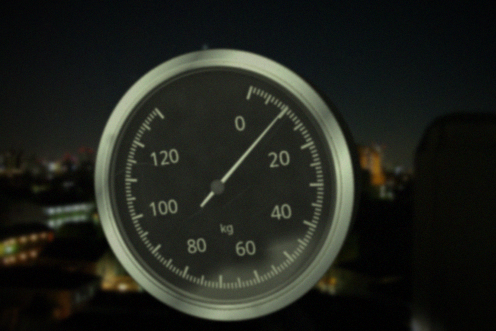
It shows value=10 unit=kg
